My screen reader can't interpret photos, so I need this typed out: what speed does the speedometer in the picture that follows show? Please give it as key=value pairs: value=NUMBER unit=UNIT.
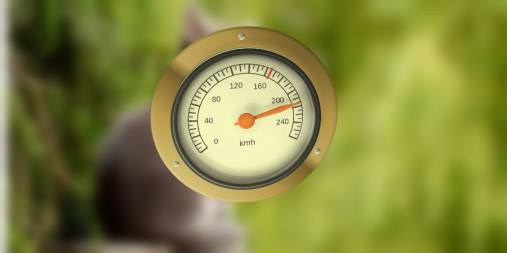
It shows value=215 unit=km/h
